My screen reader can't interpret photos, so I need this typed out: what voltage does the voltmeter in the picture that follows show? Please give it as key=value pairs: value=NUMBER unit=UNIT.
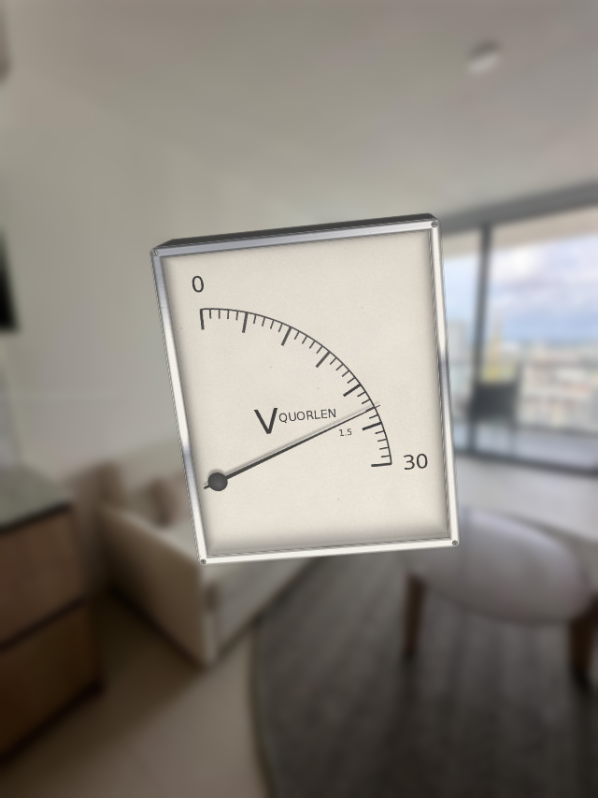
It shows value=23 unit=V
